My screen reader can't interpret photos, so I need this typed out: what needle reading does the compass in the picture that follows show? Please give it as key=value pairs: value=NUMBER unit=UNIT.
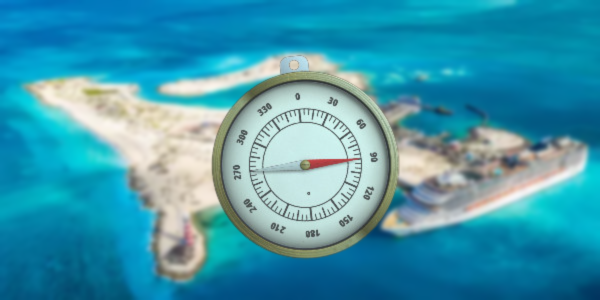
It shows value=90 unit=°
